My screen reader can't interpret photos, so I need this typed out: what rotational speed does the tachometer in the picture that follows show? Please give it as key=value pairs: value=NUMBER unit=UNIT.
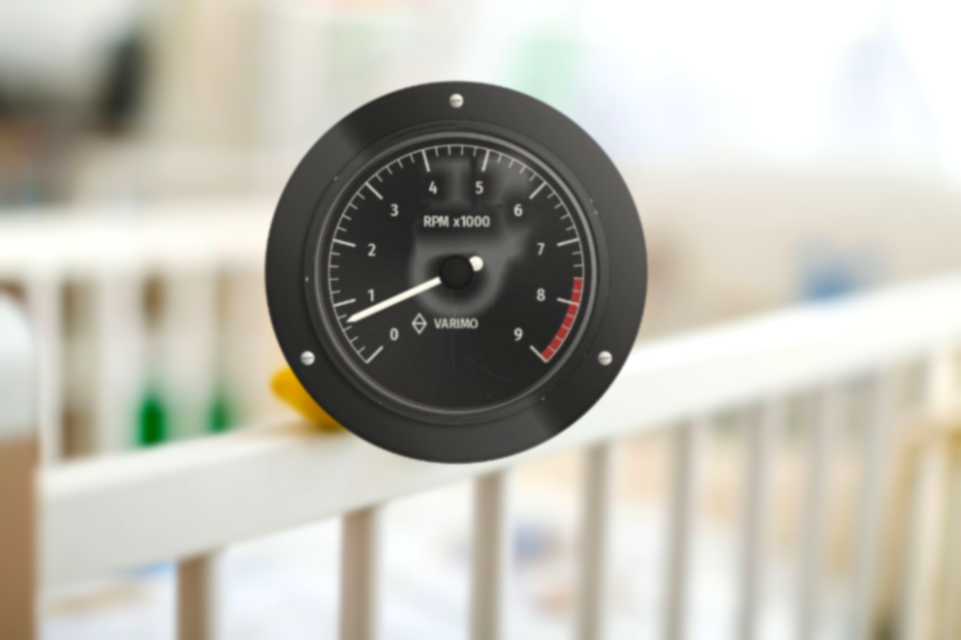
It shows value=700 unit=rpm
